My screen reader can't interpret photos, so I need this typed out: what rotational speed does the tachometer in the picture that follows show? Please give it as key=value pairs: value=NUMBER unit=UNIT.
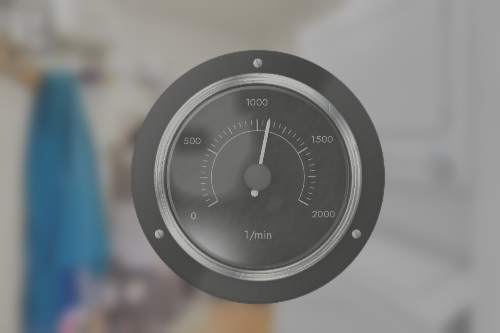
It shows value=1100 unit=rpm
